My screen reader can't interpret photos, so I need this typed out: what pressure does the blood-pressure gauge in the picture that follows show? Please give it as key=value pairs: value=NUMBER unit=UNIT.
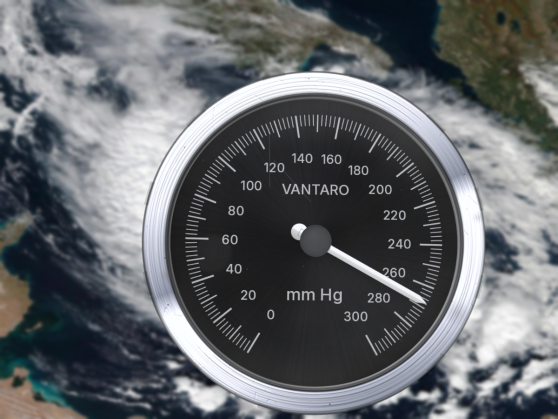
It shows value=268 unit=mmHg
